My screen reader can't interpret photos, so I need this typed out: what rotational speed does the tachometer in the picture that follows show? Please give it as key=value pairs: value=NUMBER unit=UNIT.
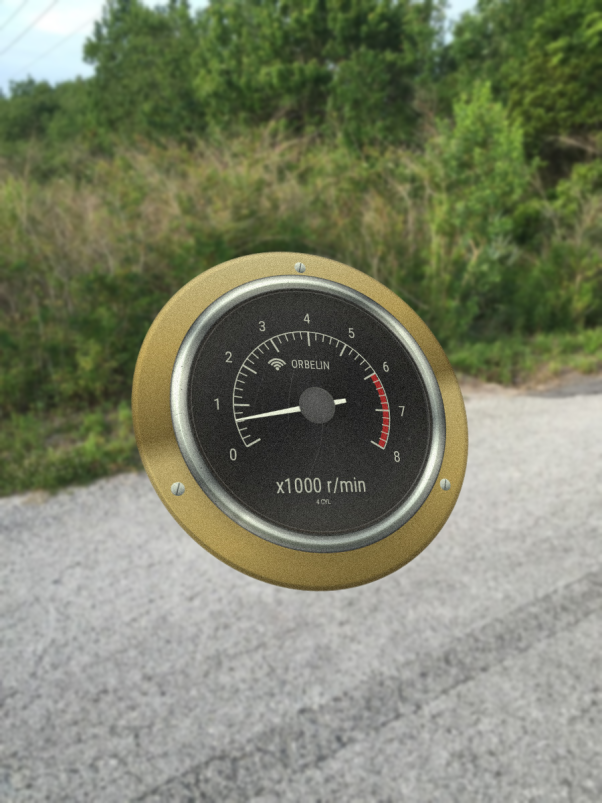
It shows value=600 unit=rpm
